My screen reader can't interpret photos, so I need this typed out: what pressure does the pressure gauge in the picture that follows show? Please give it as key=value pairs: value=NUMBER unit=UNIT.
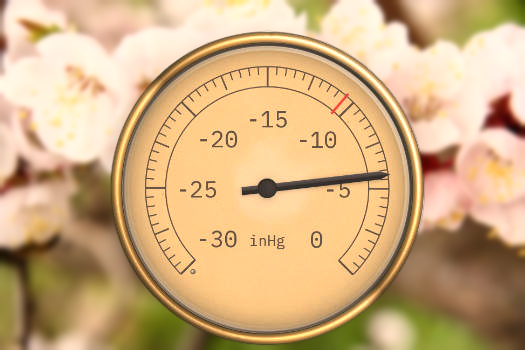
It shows value=-5.75 unit=inHg
